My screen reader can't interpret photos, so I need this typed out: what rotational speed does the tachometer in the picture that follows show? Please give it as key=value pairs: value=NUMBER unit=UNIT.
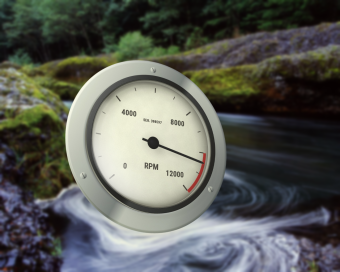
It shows value=10500 unit=rpm
